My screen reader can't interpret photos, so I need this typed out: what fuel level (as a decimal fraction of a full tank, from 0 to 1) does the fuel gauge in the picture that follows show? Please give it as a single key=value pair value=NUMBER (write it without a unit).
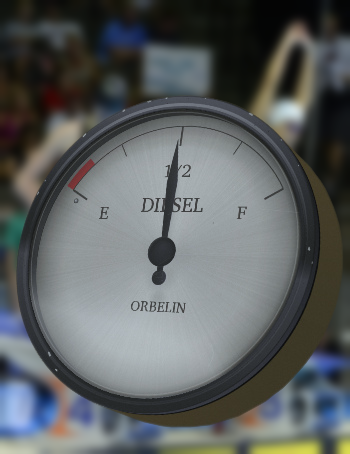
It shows value=0.5
